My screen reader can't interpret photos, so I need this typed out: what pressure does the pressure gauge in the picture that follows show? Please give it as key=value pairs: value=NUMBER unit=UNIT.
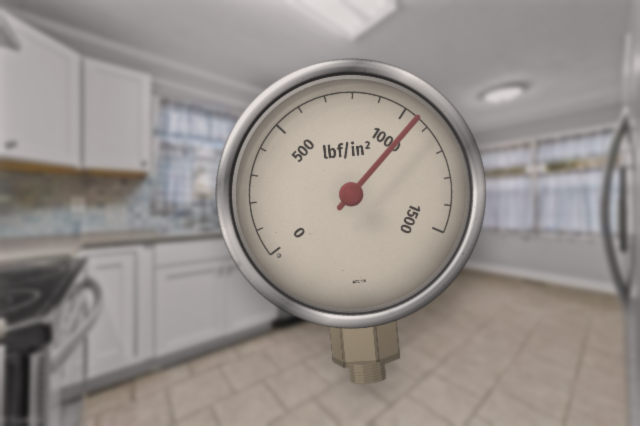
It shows value=1050 unit=psi
